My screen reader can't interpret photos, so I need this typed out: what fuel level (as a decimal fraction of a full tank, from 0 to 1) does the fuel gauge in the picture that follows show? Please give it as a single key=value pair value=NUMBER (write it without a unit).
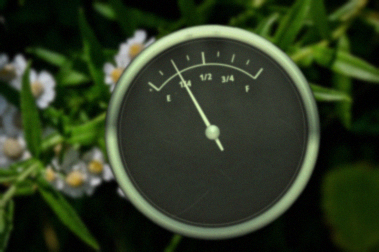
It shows value=0.25
